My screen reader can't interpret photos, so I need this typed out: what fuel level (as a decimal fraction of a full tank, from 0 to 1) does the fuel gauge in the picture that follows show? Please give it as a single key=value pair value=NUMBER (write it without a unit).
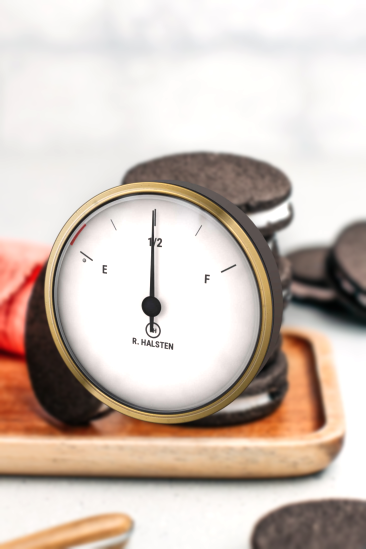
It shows value=0.5
